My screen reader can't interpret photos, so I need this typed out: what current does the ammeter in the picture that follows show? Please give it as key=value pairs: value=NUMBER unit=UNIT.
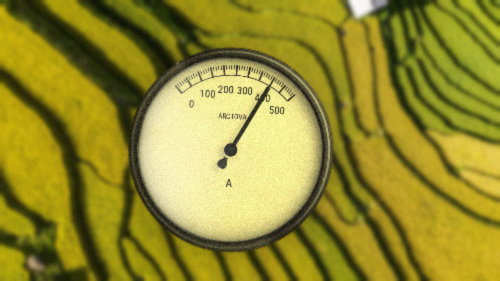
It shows value=400 unit=A
